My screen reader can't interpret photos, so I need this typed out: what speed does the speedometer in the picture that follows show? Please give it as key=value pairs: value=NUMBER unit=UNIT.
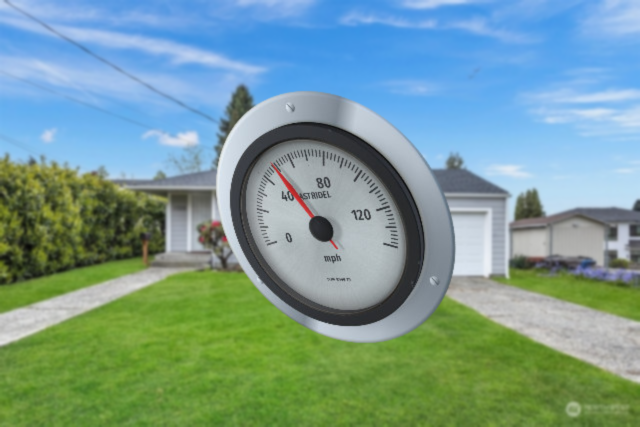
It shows value=50 unit=mph
